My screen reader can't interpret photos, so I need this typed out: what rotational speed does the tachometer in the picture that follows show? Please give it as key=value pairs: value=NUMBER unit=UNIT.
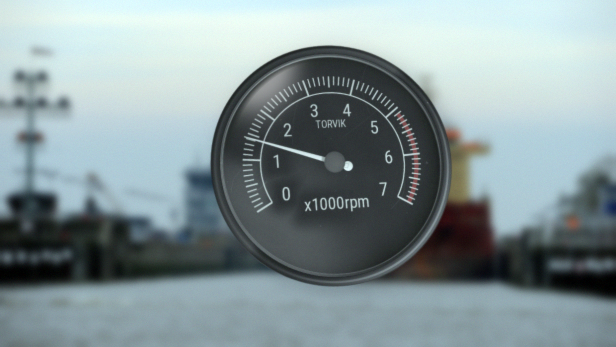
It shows value=1400 unit=rpm
